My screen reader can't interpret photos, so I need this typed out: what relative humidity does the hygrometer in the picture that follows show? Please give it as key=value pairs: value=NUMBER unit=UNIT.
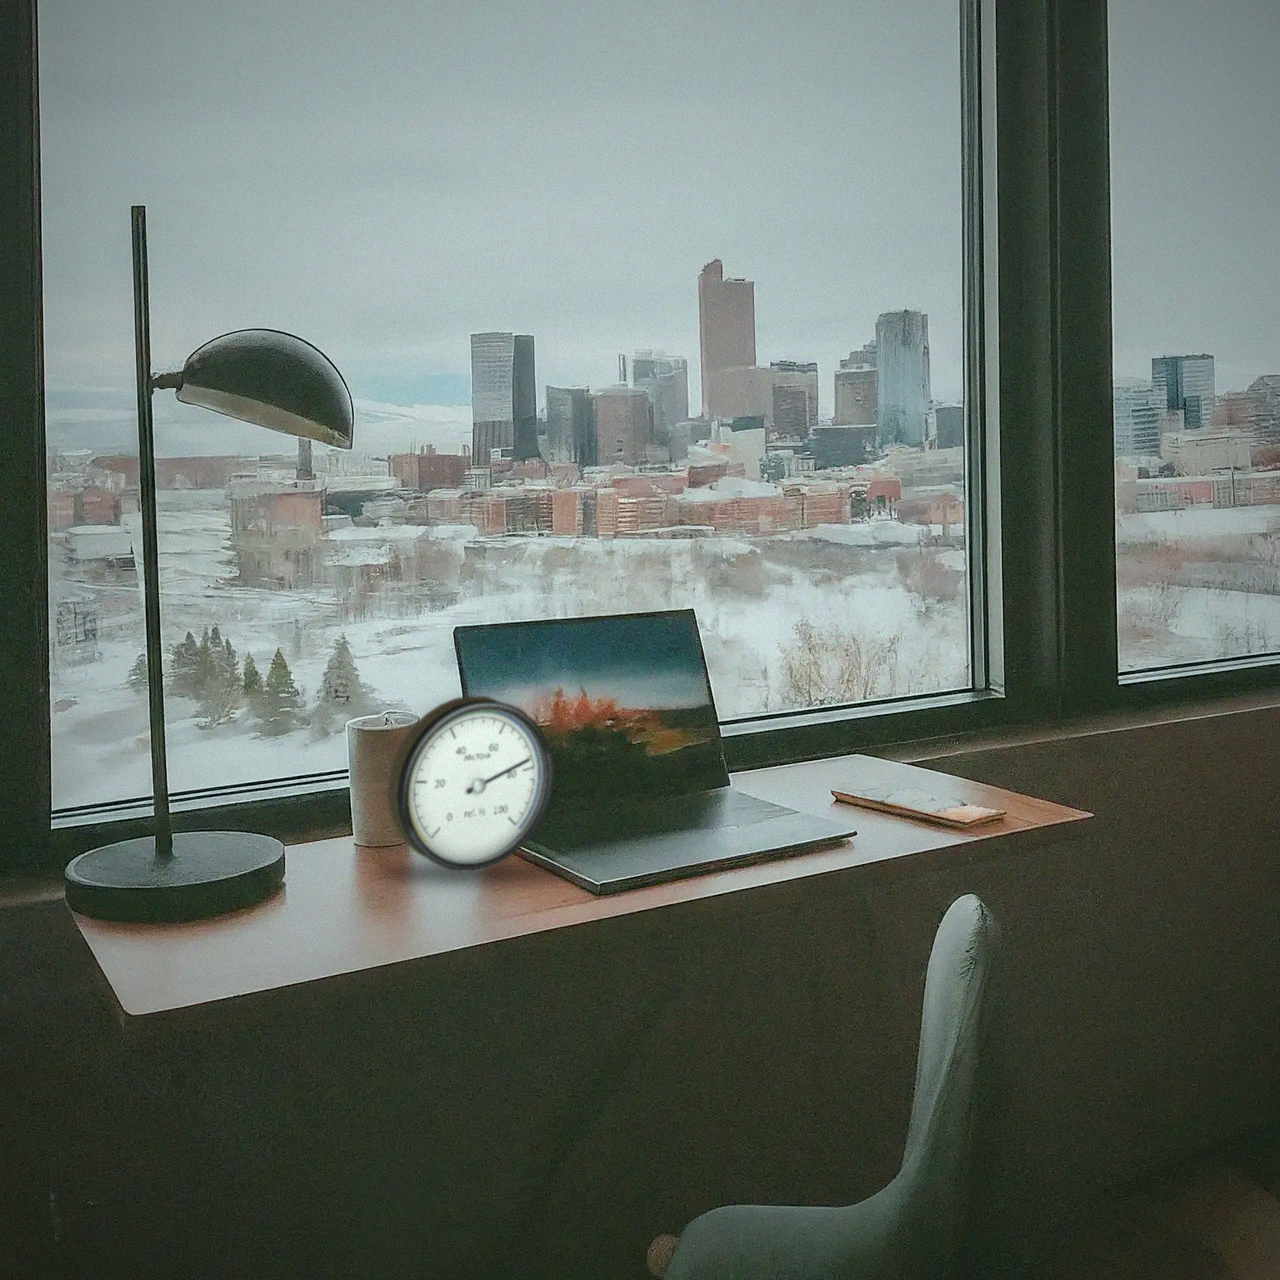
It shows value=76 unit=%
